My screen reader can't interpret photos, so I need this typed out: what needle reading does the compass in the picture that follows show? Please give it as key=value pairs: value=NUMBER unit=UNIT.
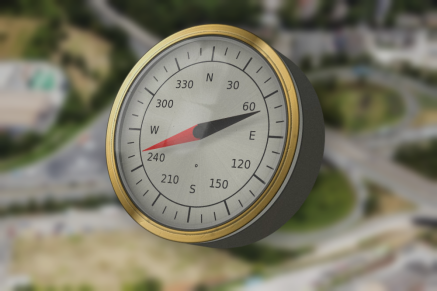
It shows value=250 unit=°
